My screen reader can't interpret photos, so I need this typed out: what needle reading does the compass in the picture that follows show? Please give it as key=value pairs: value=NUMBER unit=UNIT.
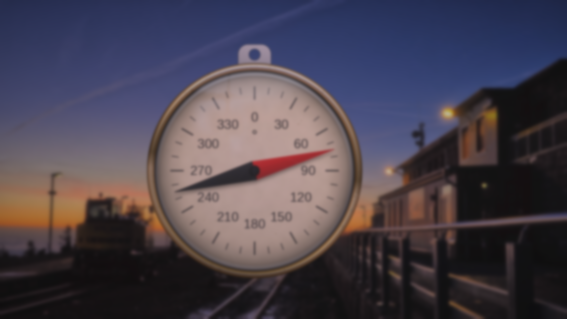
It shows value=75 unit=°
